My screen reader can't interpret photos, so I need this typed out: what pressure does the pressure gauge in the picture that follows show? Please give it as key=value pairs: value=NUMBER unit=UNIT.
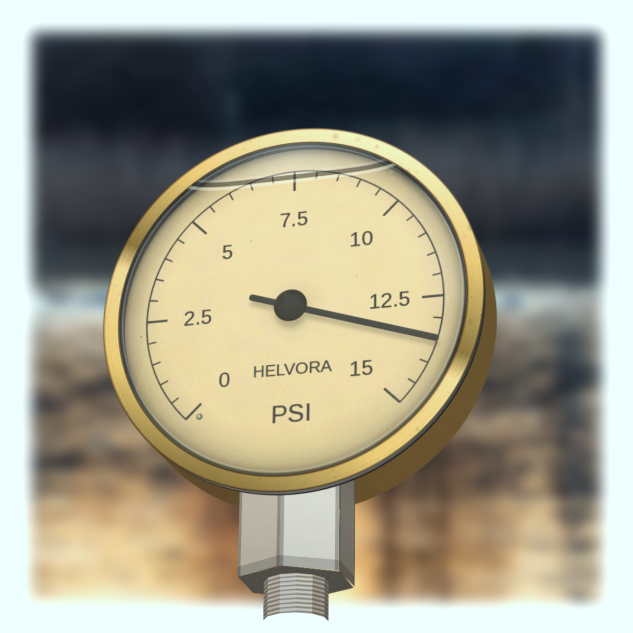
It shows value=13.5 unit=psi
